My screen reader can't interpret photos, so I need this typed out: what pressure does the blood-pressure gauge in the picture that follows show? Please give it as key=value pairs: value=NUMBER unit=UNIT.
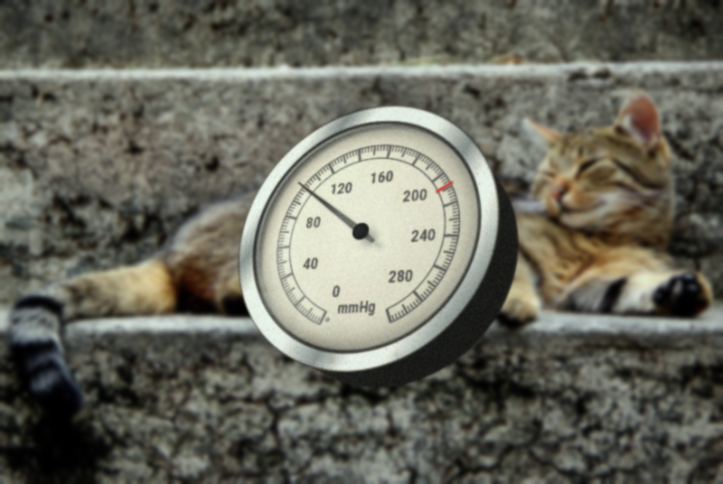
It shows value=100 unit=mmHg
